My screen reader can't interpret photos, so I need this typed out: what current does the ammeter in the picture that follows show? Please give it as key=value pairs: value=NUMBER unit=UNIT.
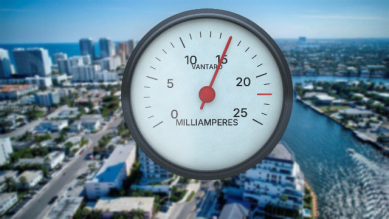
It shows value=15 unit=mA
